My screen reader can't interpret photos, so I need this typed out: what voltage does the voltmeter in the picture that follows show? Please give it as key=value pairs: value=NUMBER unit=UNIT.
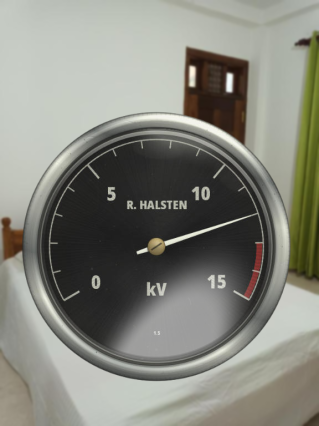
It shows value=12 unit=kV
